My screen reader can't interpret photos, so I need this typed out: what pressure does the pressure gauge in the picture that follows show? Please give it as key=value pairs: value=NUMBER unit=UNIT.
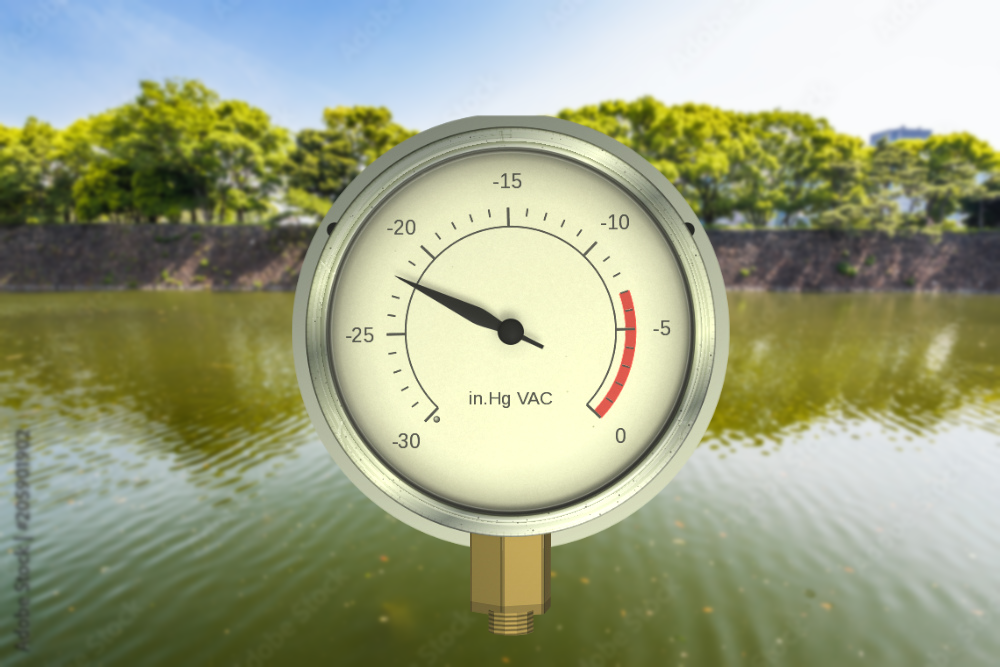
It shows value=-22 unit=inHg
